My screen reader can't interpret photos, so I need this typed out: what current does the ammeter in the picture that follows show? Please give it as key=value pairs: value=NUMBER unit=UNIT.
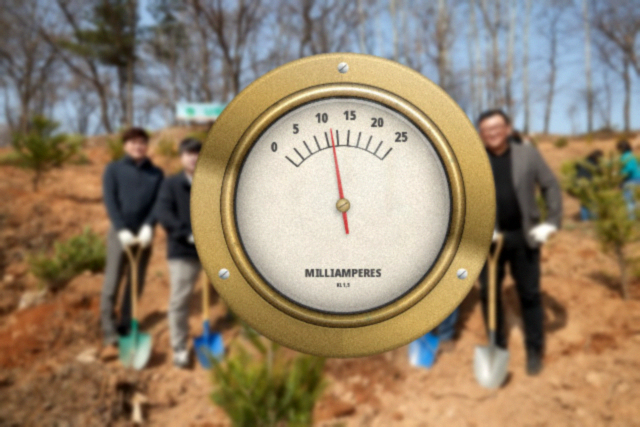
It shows value=11.25 unit=mA
